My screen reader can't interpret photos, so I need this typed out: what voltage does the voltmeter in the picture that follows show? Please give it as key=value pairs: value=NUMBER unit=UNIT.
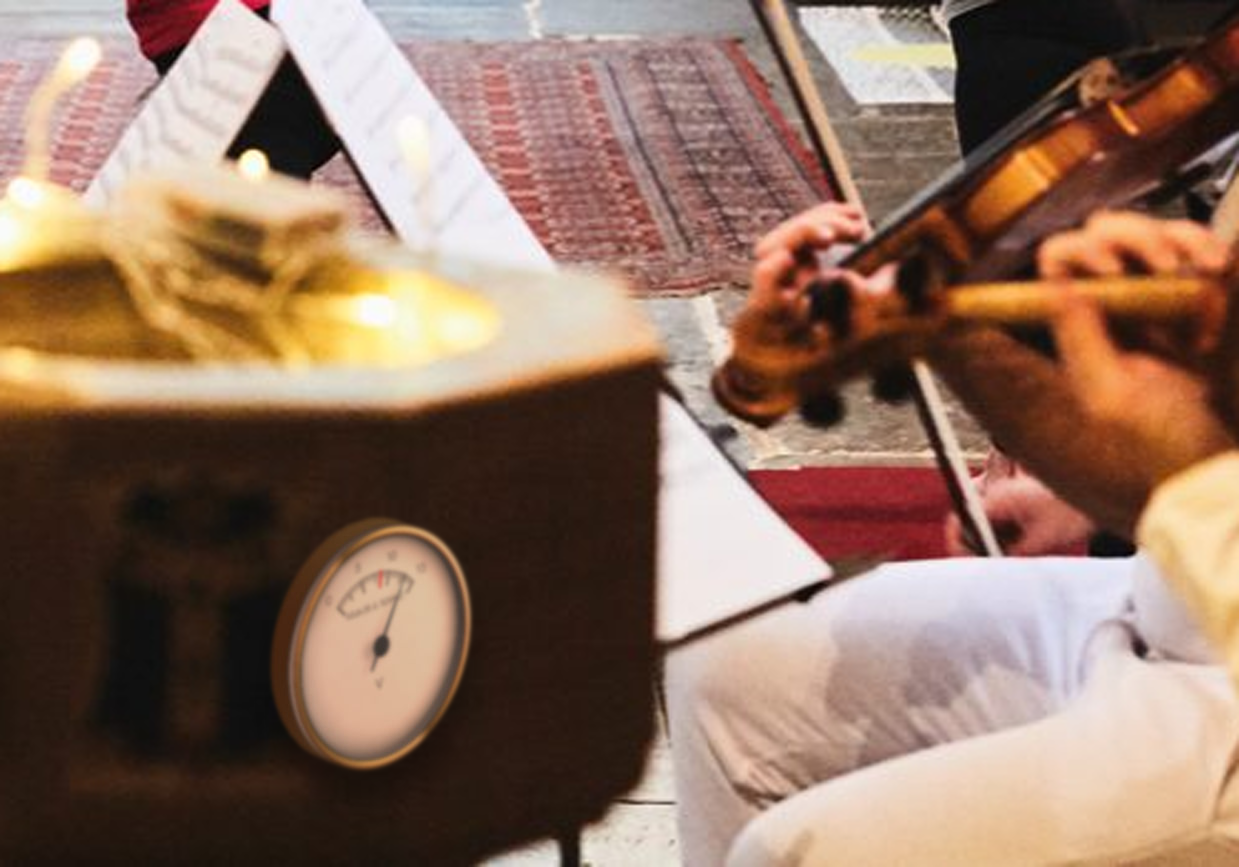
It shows value=12.5 unit=V
